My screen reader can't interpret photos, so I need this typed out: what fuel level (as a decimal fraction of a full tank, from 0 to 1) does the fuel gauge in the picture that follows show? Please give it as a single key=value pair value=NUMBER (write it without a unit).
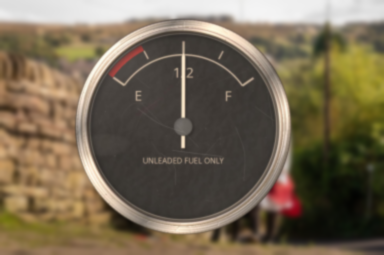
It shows value=0.5
